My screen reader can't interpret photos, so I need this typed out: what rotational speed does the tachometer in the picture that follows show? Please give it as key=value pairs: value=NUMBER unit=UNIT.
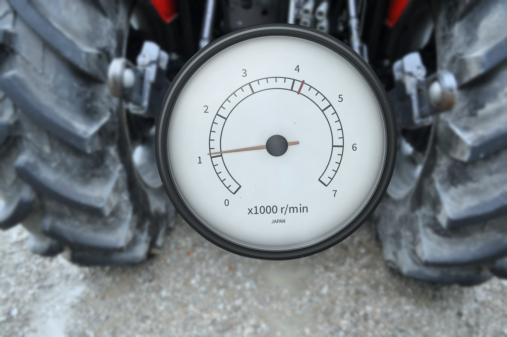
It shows value=1100 unit=rpm
